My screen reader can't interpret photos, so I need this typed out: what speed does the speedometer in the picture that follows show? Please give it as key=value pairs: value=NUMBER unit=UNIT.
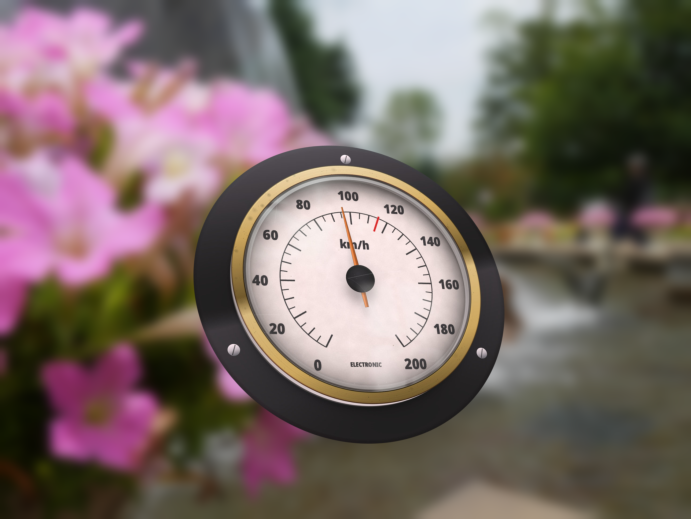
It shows value=95 unit=km/h
